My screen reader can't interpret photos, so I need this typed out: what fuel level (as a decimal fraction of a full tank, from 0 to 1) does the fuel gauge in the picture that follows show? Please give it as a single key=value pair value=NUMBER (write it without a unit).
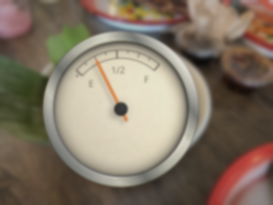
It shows value=0.25
